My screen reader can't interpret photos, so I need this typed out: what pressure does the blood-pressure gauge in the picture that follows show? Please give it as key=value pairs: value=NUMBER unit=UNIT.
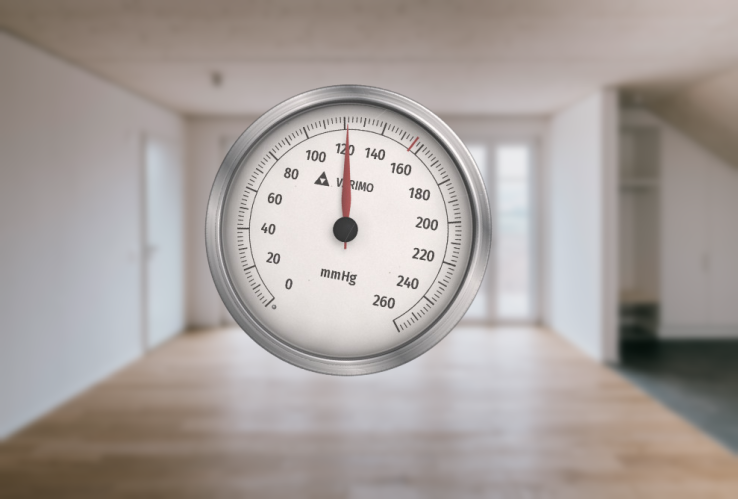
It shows value=122 unit=mmHg
